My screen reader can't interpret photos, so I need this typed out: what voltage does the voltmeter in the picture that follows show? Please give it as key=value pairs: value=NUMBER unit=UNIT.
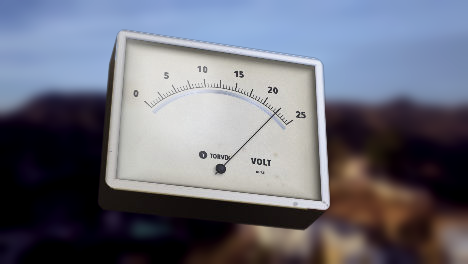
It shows value=22.5 unit=V
